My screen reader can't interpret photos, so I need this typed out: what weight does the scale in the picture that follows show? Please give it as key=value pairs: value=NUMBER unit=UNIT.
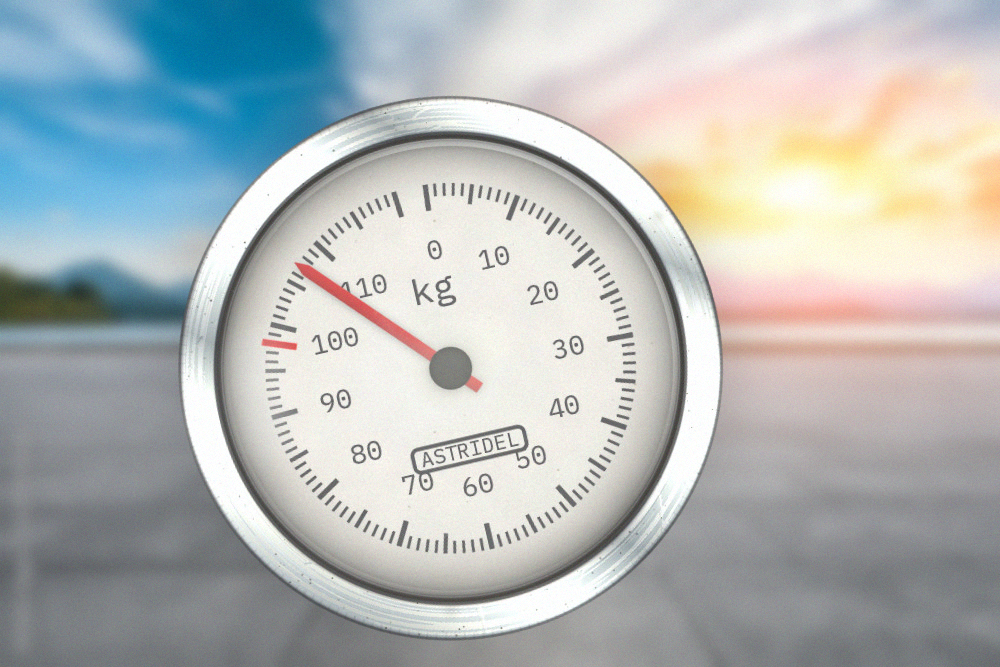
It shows value=107 unit=kg
